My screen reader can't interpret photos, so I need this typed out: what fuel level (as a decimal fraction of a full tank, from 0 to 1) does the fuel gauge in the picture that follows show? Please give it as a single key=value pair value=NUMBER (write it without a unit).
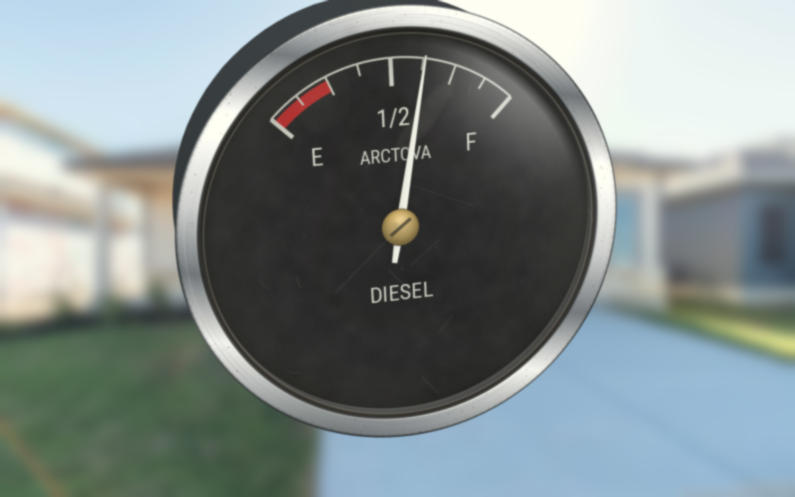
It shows value=0.625
